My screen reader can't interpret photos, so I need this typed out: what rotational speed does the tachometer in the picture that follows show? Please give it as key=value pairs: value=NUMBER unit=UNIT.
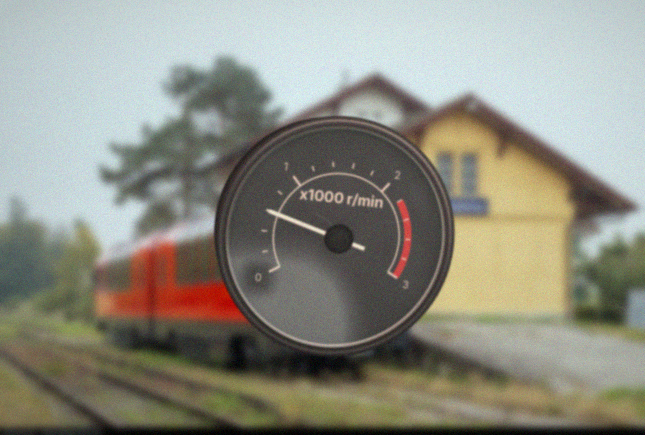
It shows value=600 unit=rpm
